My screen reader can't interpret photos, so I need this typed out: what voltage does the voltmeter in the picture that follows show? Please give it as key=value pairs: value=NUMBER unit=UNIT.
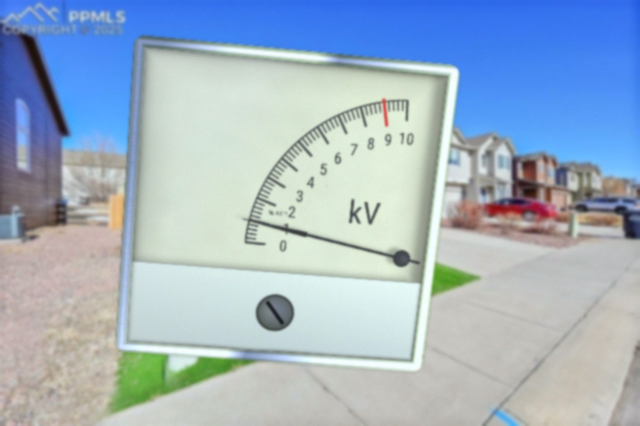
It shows value=1 unit=kV
